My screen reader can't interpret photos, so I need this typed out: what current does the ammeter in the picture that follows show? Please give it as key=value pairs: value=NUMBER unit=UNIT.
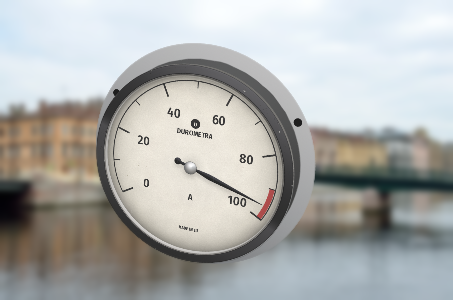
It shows value=95 unit=A
